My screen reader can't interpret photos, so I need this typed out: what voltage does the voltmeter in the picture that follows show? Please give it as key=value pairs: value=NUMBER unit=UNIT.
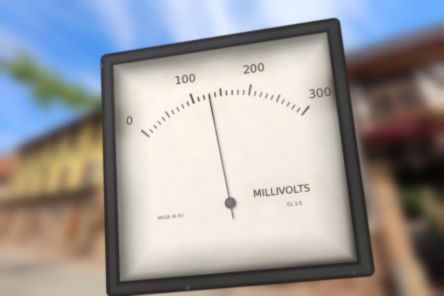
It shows value=130 unit=mV
